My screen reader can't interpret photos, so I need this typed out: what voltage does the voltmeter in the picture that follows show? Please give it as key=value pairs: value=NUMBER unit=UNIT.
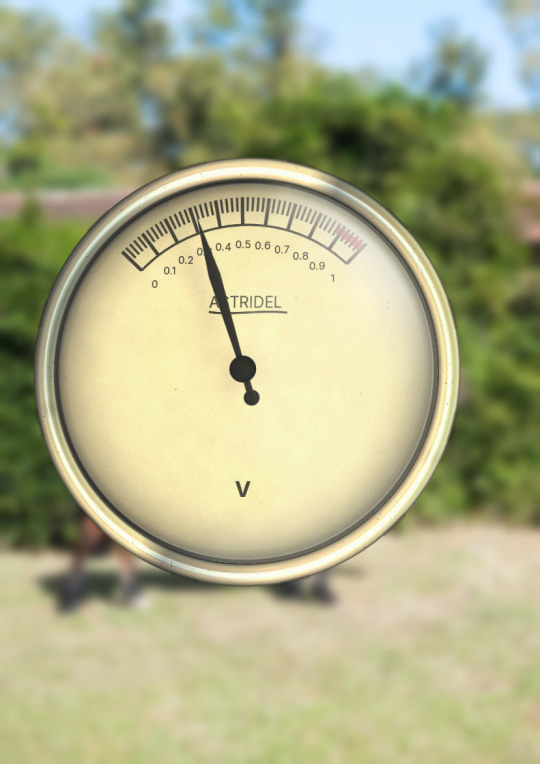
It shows value=0.32 unit=V
